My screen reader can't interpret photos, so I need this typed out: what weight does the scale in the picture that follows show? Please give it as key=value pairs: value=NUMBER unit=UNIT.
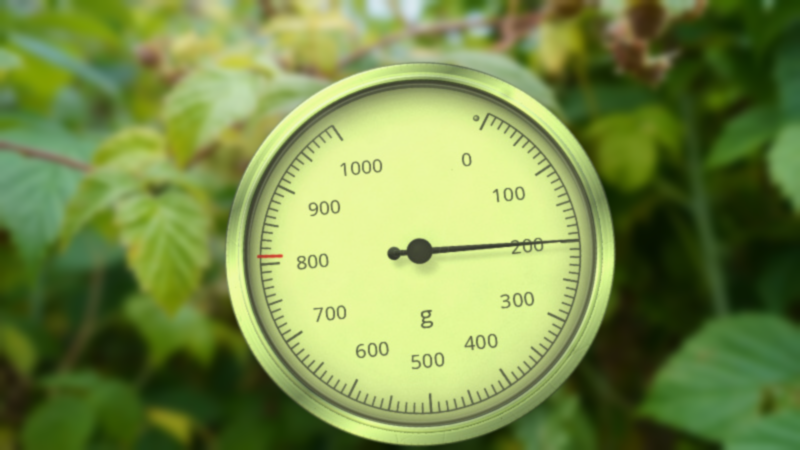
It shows value=200 unit=g
